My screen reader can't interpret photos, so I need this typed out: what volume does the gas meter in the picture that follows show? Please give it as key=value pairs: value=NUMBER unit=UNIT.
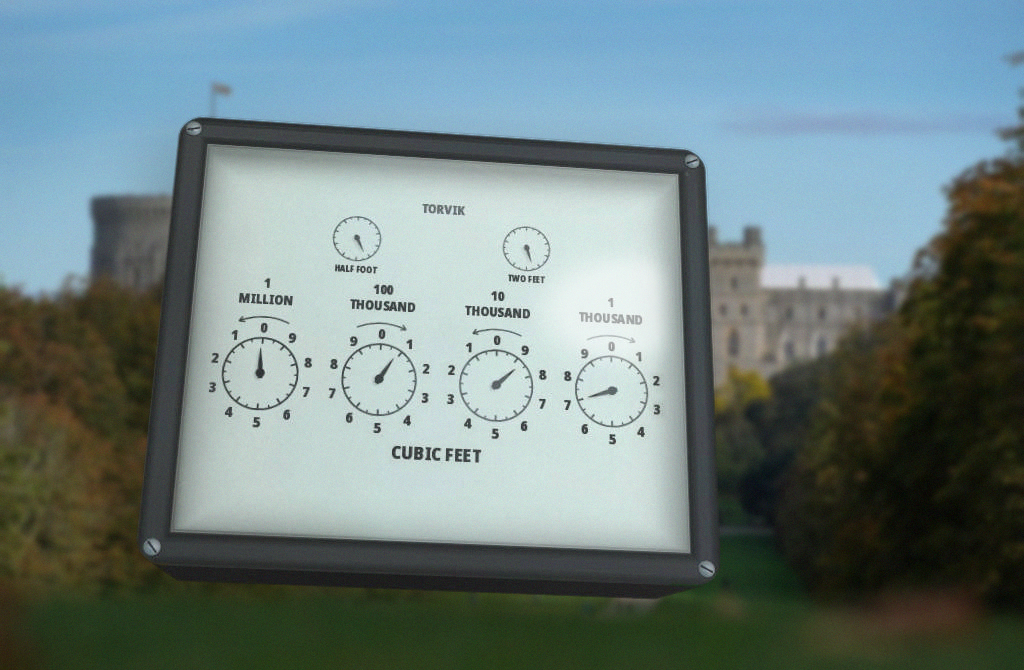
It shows value=8700 unit=ft³
